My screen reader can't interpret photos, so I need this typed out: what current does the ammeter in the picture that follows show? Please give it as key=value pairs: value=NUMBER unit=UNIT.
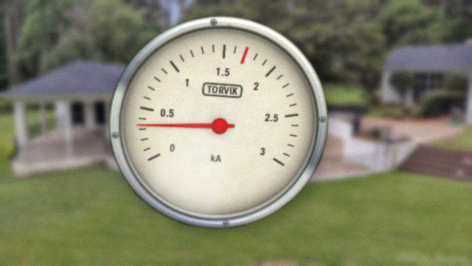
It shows value=0.35 unit=kA
